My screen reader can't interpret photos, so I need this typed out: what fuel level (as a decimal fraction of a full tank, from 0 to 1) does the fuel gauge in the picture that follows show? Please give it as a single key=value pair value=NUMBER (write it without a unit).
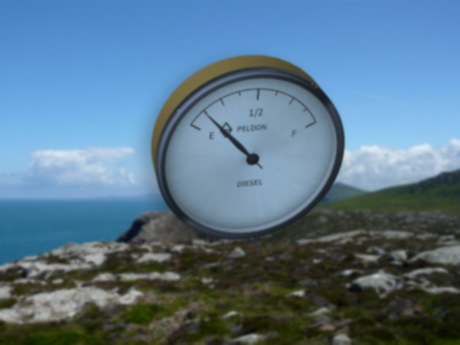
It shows value=0.125
